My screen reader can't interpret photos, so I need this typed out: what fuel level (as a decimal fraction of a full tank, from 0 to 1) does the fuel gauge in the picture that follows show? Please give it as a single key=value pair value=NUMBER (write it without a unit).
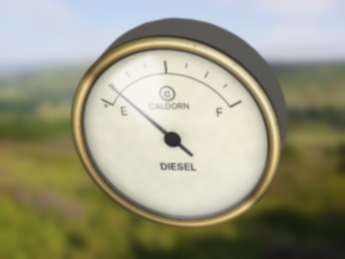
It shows value=0.125
